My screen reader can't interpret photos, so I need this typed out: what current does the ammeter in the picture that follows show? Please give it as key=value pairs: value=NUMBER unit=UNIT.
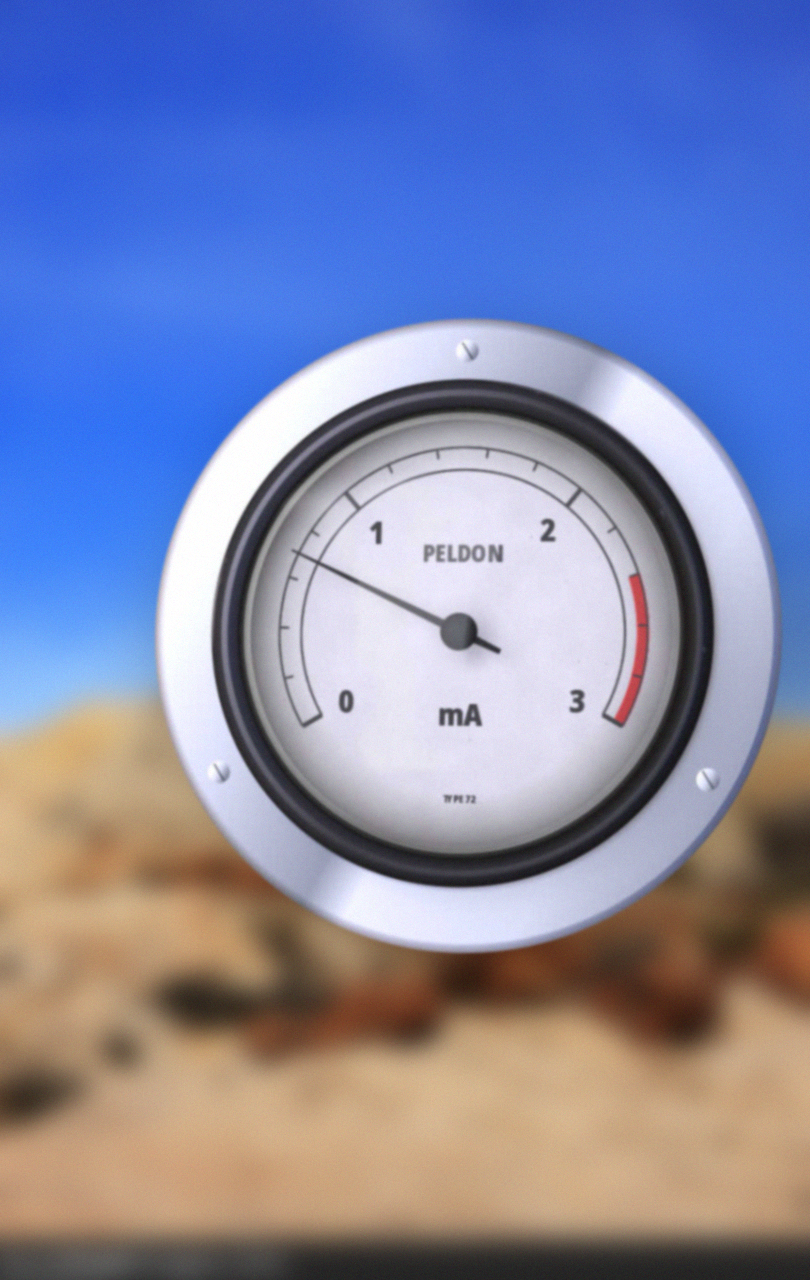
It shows value=0.7 unit=mA
